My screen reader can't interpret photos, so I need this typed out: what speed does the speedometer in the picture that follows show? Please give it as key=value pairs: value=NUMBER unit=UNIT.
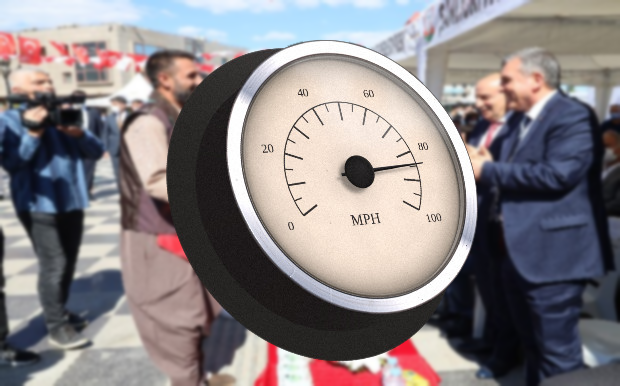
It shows value=85 unit=mph
